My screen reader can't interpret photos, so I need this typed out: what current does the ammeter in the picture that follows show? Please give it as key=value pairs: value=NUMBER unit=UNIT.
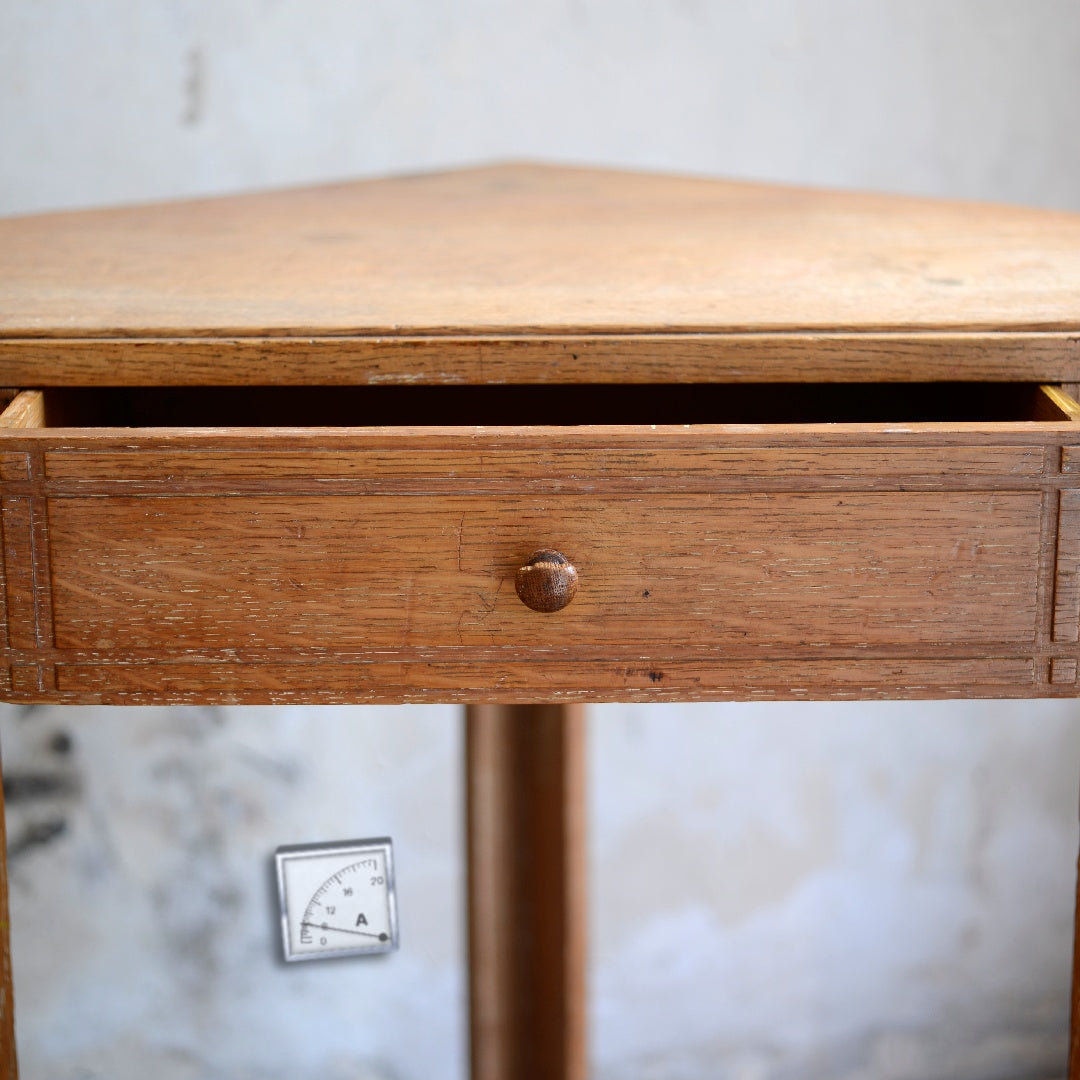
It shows value=8 unit=A
